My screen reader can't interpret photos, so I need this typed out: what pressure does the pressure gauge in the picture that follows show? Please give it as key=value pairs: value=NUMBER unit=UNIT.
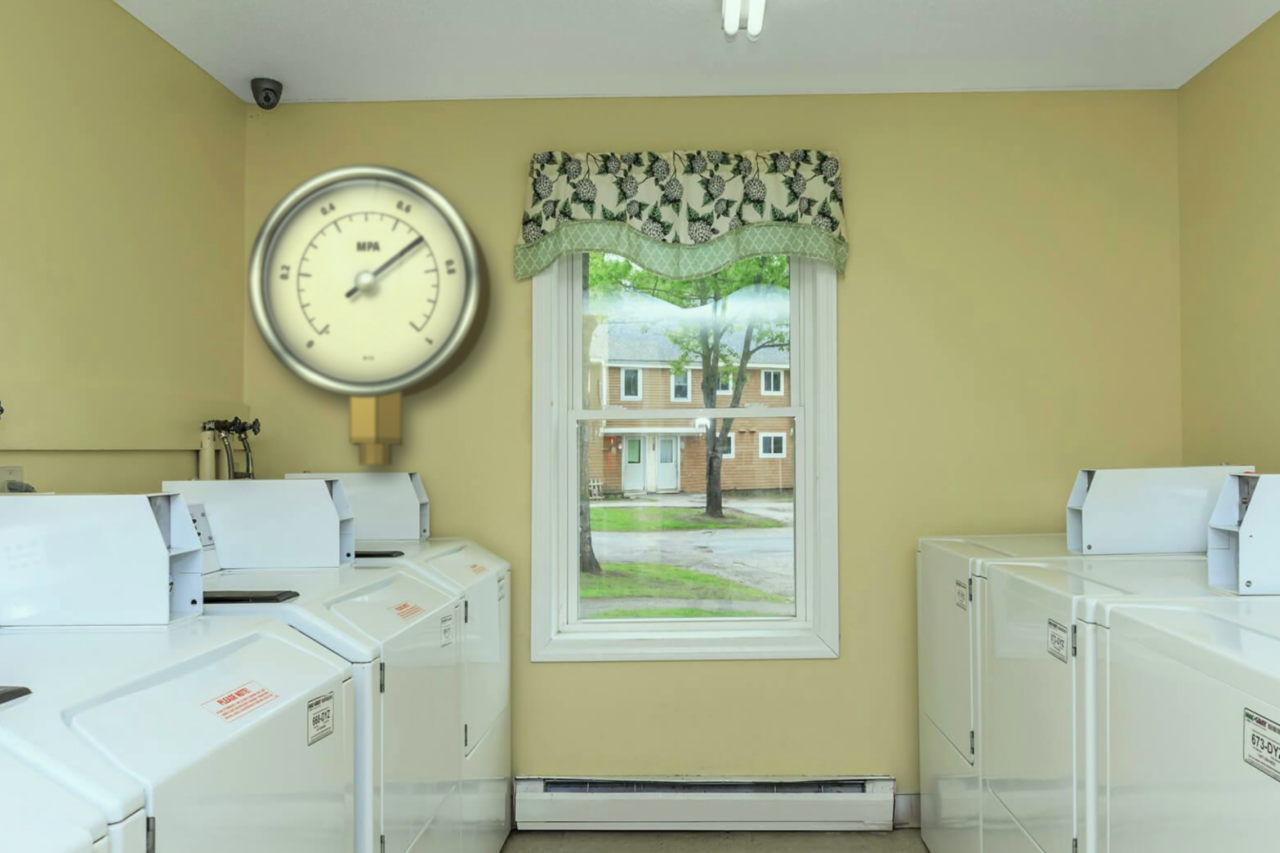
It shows value=0.7 unit=MPa
